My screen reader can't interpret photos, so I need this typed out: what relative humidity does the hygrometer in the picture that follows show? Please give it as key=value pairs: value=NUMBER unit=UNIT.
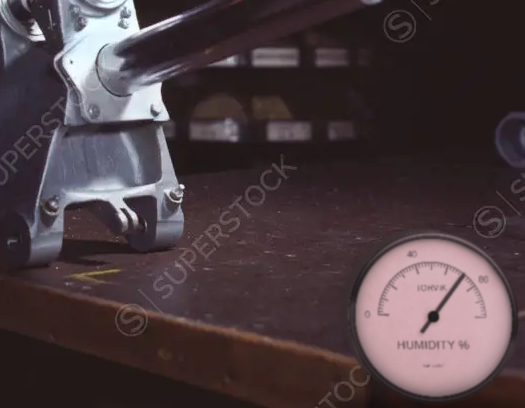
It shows value=70 unit=%
